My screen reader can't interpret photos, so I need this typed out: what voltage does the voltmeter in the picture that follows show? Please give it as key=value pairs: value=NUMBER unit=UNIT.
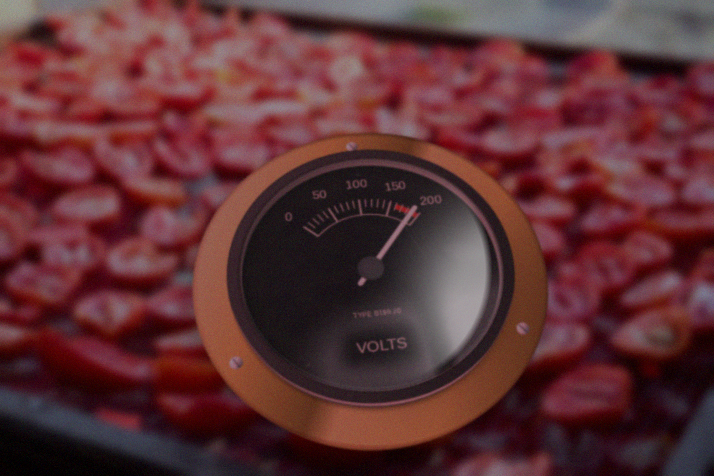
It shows value=190 unit=V
